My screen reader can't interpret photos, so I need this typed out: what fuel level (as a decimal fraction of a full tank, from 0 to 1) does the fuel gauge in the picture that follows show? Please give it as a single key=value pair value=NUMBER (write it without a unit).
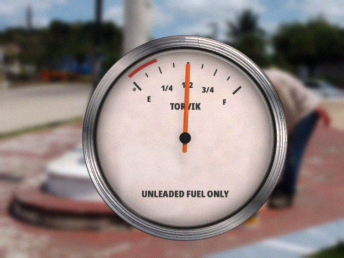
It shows value=0.5
